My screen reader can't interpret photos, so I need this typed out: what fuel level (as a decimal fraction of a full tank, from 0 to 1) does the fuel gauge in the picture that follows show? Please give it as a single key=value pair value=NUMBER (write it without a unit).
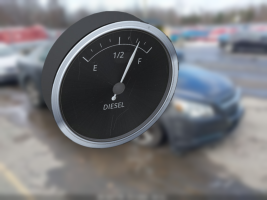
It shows value=0.75
